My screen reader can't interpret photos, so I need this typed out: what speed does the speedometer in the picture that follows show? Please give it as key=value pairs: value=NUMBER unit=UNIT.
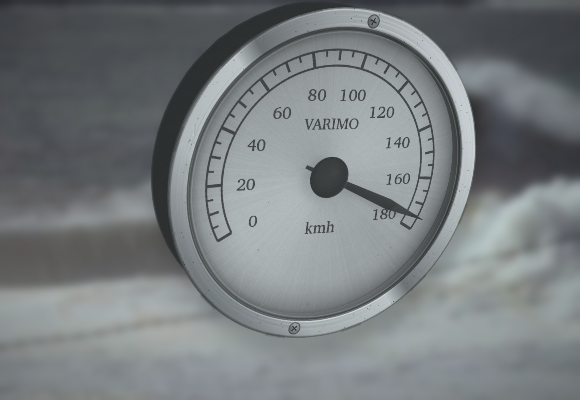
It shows value=175 unit=km/h
